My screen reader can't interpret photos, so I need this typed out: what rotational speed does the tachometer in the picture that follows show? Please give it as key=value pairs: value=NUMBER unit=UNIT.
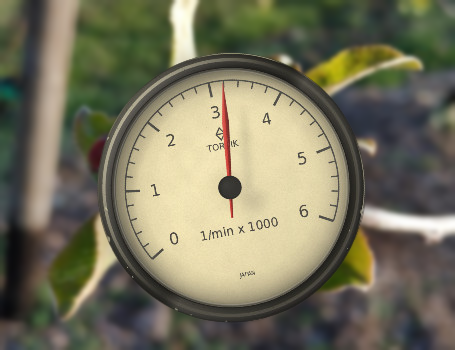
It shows value=3200 unit=rpm
